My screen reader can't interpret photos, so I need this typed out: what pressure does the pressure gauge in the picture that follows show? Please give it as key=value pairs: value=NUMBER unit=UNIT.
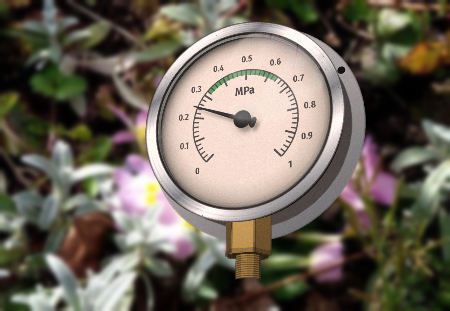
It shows value=0.24 unit=MPa
